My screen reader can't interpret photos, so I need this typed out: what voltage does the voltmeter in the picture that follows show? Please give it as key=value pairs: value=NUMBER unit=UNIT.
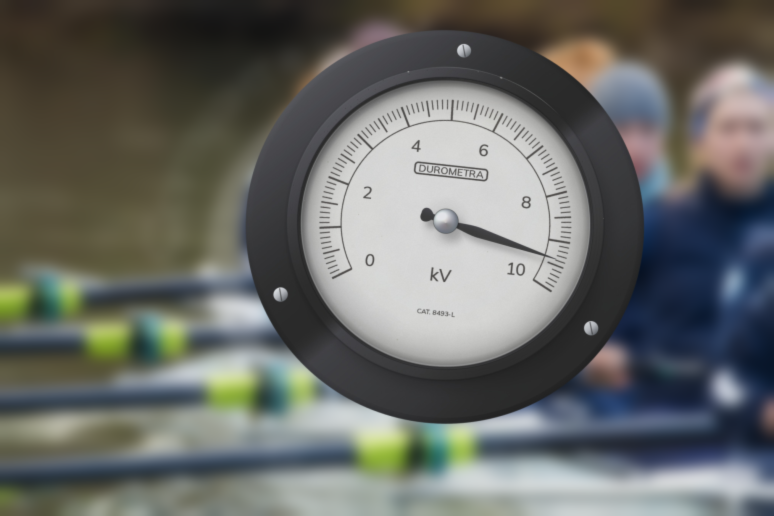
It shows value=9.4 unit=kV
